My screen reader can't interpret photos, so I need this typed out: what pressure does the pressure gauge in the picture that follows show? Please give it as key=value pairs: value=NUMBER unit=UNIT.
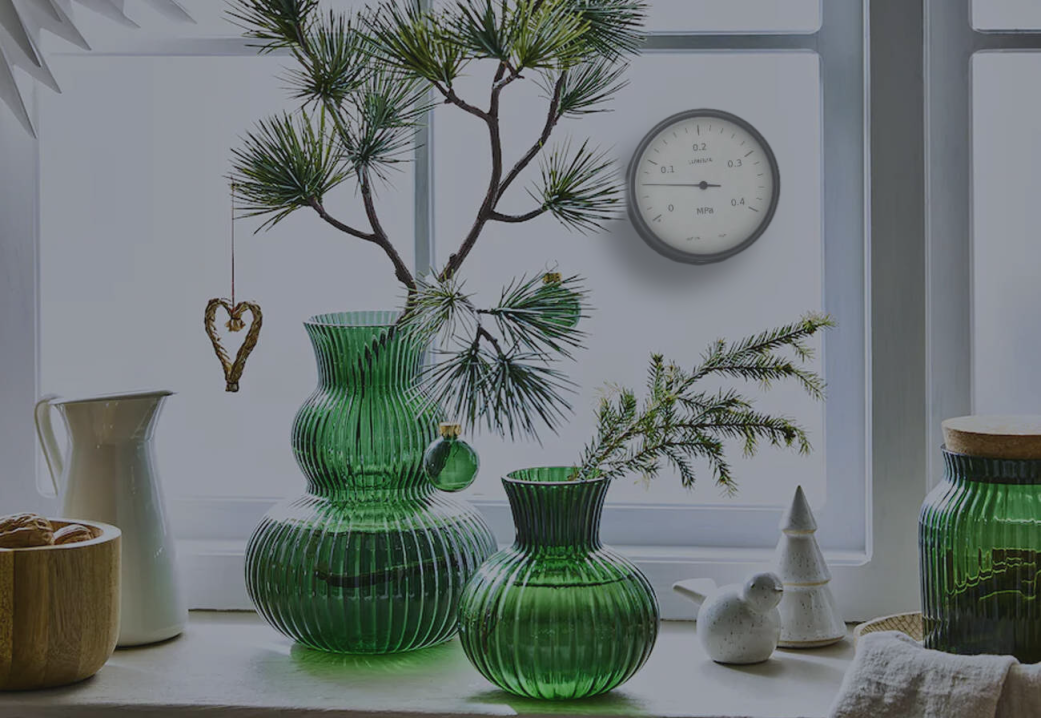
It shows value=0.06 unit=MPa
